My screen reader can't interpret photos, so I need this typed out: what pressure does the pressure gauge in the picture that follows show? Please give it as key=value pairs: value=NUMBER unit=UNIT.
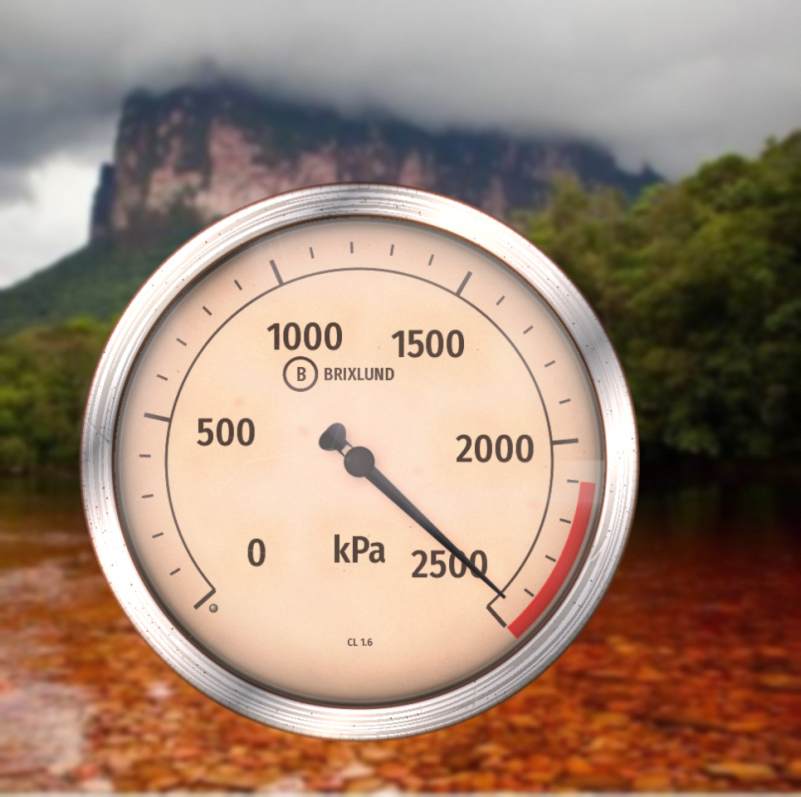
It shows value=2450 unit=kPa
